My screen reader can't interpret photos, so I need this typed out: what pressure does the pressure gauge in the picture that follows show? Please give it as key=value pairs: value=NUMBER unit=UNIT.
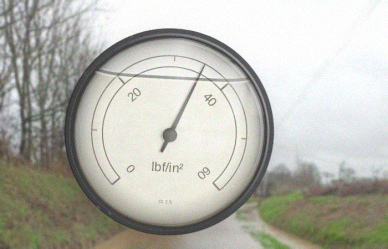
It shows value=35 unit=psi
